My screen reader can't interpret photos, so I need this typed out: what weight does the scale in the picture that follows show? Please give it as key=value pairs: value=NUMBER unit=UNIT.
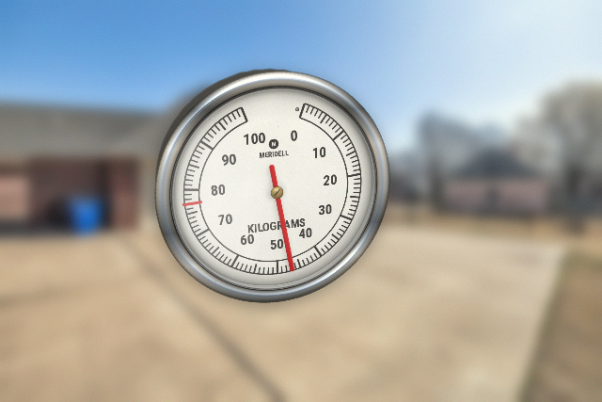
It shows value=47 unit=kg
